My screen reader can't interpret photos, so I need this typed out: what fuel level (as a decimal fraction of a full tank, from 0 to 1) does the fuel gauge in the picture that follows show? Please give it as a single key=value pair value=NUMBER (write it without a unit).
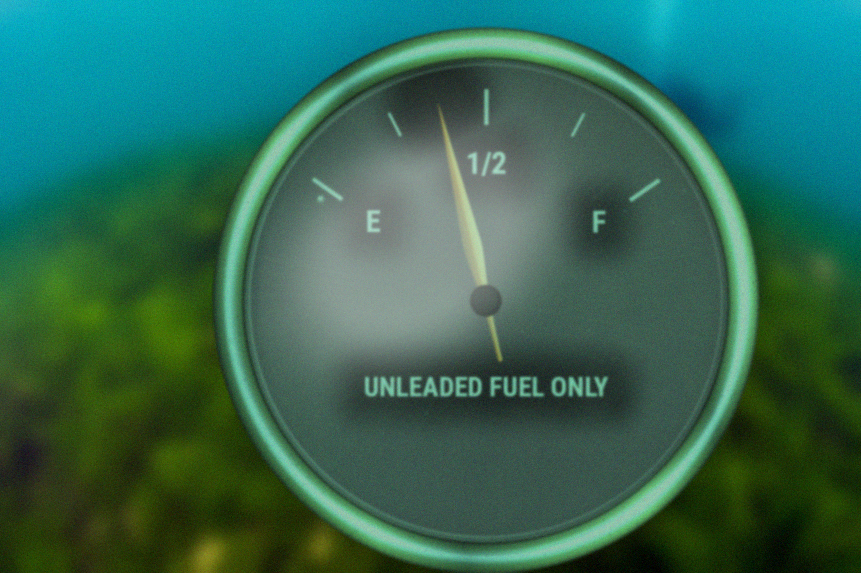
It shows value=0.375
